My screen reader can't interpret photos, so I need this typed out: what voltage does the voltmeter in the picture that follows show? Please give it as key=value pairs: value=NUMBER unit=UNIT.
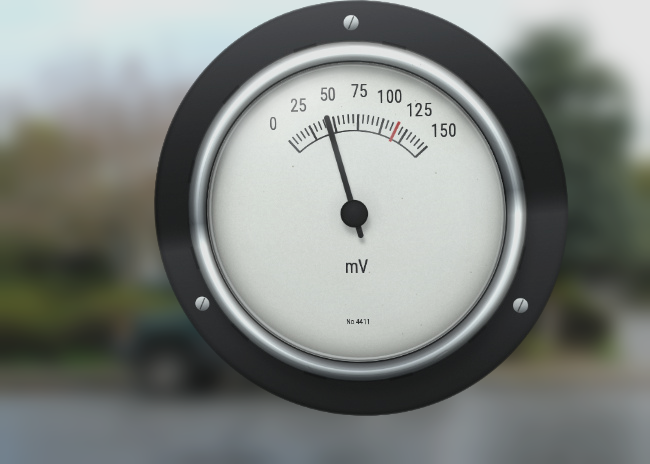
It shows value=45 unit=mV
